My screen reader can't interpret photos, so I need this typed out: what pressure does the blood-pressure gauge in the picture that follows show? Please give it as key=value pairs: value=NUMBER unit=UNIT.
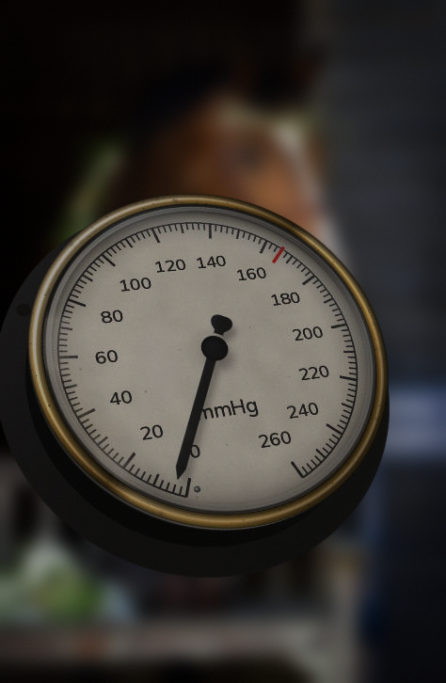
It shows value=4 unit=mmHg
